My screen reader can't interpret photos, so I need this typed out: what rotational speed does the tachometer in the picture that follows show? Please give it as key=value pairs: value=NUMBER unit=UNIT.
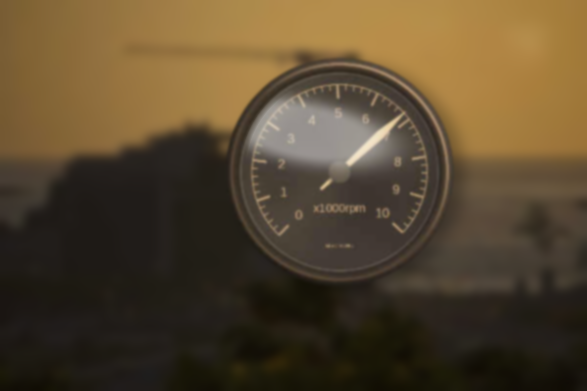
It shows value=6800 unit=rpm
